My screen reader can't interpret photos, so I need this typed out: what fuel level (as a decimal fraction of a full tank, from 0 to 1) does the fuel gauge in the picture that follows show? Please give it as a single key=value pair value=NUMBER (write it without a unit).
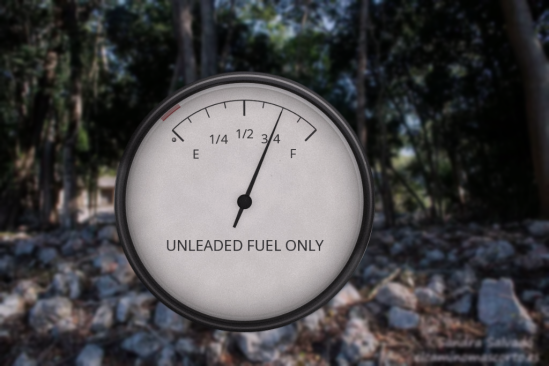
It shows value=0.75
